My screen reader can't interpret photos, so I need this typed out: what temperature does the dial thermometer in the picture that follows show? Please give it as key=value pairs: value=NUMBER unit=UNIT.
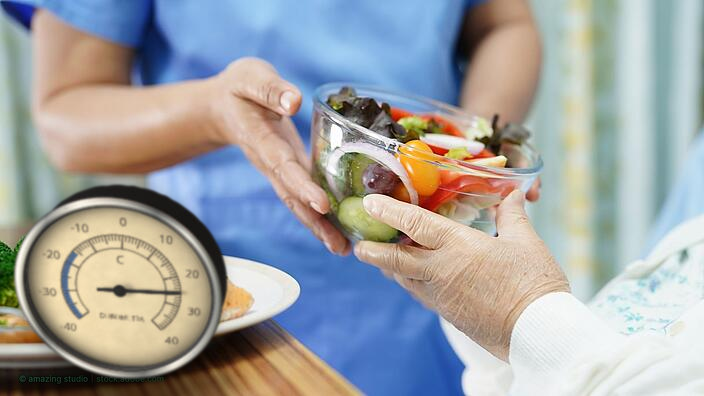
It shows value=25 unit=°C
